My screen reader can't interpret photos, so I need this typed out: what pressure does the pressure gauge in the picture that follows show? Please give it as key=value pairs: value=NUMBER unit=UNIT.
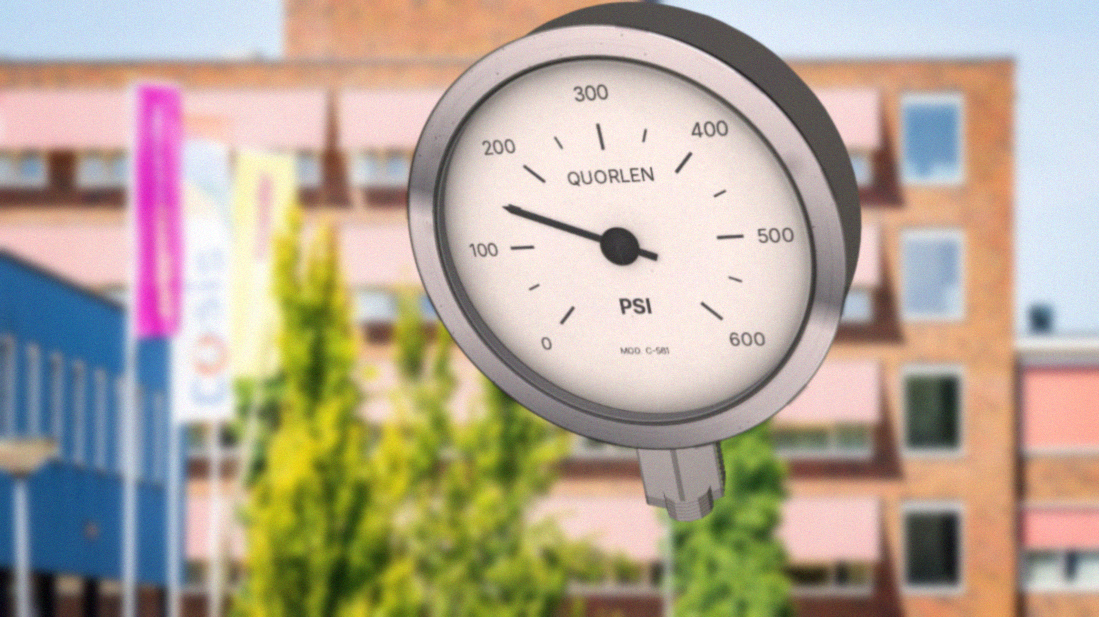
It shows value=150 unit=psi
